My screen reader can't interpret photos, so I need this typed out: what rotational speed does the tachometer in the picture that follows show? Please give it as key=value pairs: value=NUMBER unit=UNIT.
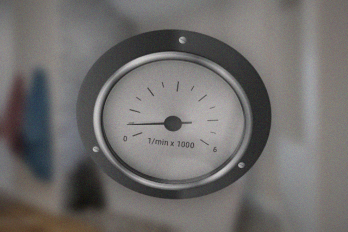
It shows value=500 unit=rpm
